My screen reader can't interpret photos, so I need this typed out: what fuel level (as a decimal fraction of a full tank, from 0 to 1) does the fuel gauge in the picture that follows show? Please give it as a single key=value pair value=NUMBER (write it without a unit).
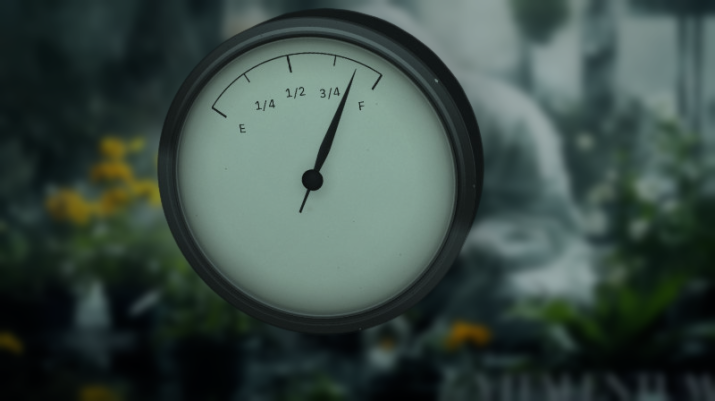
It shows value=0.875
